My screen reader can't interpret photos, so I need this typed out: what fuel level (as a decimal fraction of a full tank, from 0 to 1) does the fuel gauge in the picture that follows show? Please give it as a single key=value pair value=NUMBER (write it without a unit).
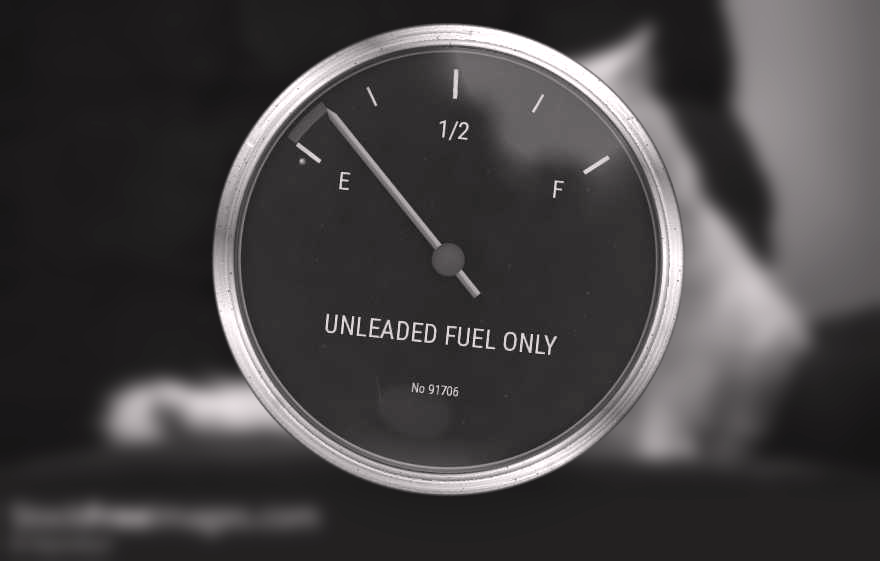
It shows value=0.125
